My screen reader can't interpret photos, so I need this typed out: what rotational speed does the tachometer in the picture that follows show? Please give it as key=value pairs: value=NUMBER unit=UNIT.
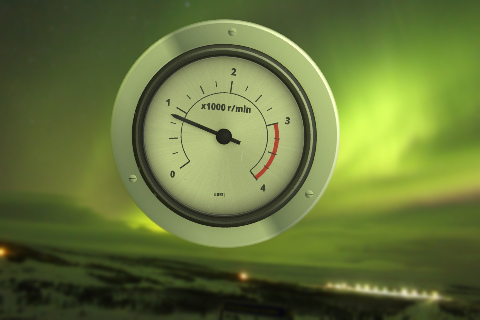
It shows value=875 unit=rpm
